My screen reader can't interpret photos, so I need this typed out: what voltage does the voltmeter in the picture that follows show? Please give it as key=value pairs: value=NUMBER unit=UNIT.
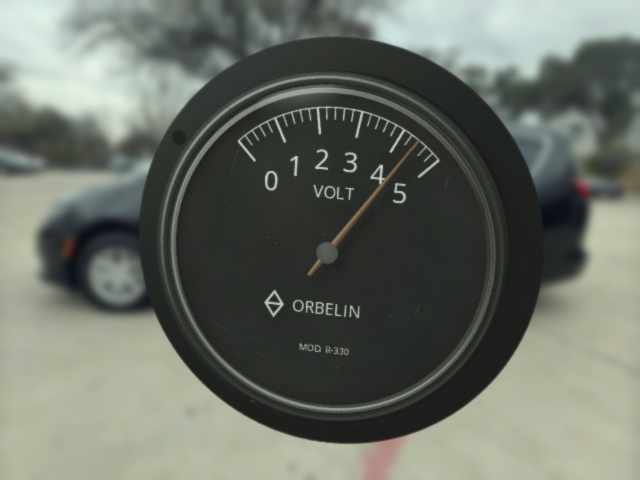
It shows value=4.4 unit=V
